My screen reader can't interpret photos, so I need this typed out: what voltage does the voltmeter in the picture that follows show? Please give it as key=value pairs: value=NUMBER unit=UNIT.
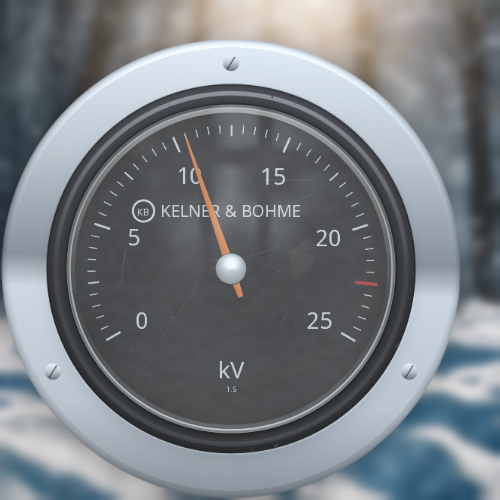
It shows value=10.5 unit=kV
